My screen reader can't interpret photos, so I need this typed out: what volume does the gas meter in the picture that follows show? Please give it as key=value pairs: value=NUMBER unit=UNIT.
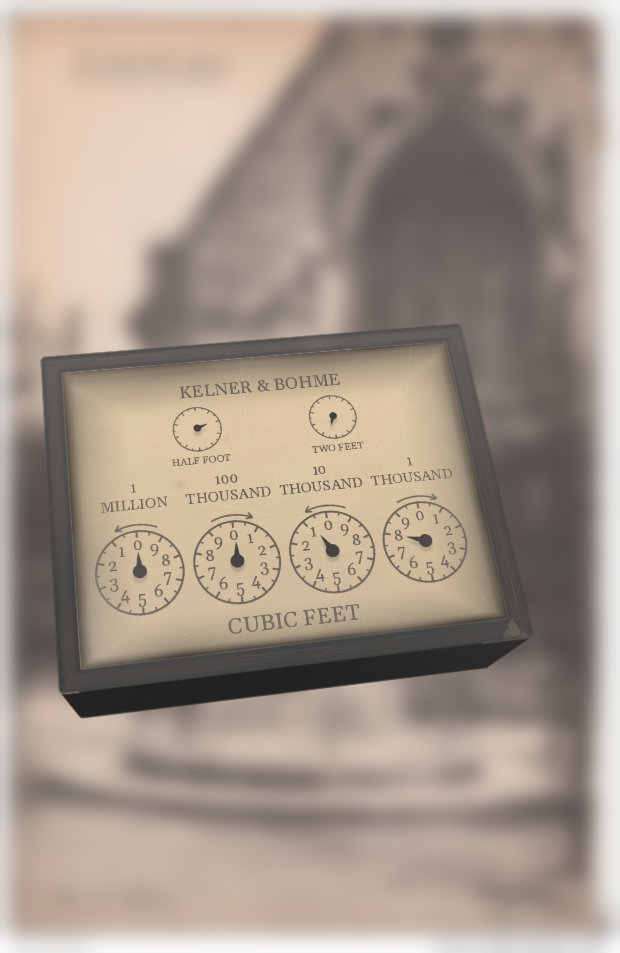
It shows value=800 unit=ft³
